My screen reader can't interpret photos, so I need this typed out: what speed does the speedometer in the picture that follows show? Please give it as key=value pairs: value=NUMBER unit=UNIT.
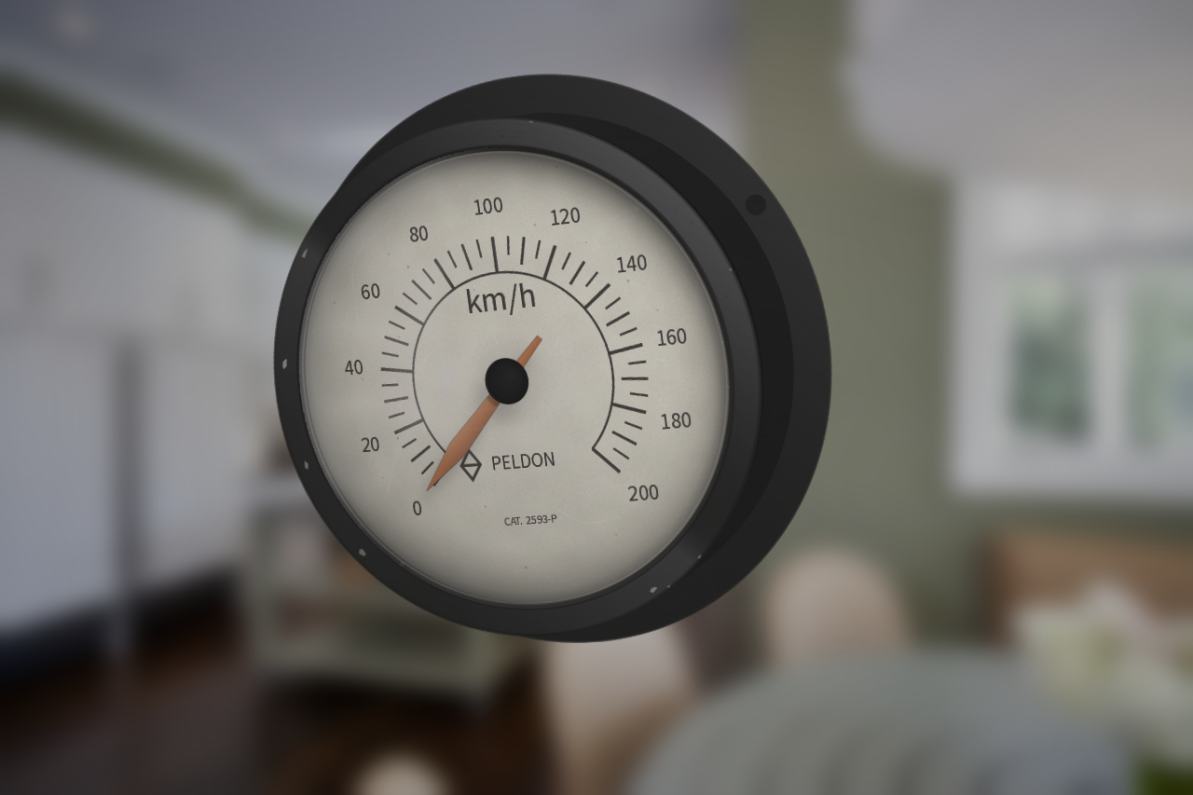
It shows value=0 unit=km/h
